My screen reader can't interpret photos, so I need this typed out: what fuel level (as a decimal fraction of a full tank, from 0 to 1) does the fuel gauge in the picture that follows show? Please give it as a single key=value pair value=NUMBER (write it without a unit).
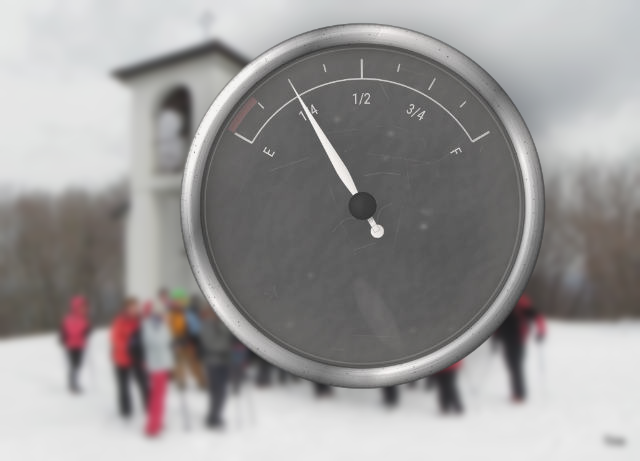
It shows value=0.25
